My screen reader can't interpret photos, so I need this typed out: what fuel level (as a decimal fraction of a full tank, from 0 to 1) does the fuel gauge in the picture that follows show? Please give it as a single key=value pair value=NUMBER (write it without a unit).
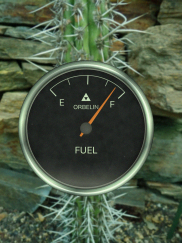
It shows value=0.875
